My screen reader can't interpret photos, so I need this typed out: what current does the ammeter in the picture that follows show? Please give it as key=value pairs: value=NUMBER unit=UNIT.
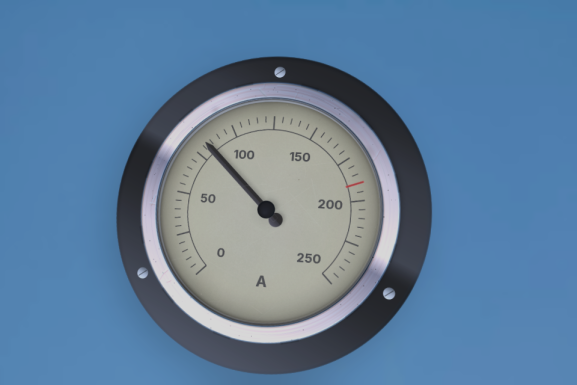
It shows value=82.5 unit=A
